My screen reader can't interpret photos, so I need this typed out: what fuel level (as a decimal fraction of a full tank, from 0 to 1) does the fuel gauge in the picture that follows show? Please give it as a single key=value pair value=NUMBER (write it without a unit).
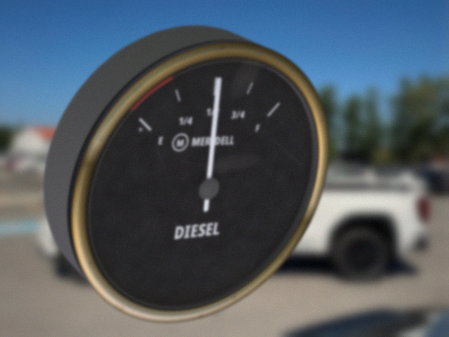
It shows value=0.5
